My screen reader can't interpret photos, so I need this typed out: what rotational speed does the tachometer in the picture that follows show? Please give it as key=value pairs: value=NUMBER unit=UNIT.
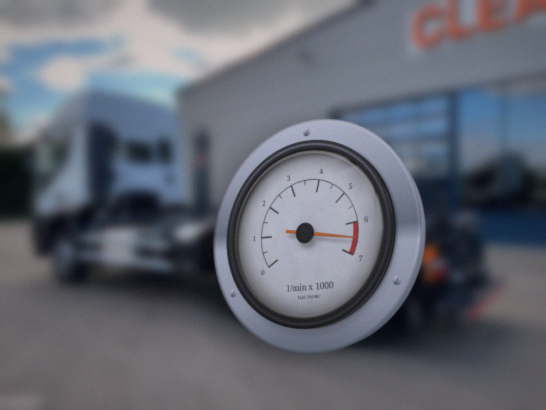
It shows value=6500 unit=rpm
